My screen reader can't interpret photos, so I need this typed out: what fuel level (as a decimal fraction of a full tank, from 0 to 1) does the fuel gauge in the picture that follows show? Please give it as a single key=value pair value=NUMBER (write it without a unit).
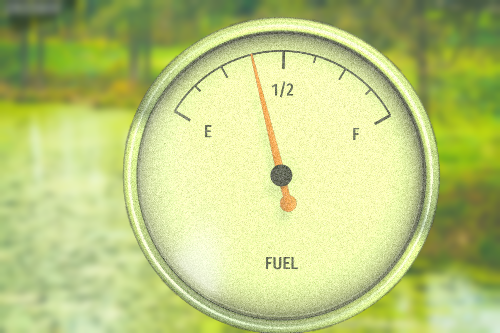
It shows value=0.375
